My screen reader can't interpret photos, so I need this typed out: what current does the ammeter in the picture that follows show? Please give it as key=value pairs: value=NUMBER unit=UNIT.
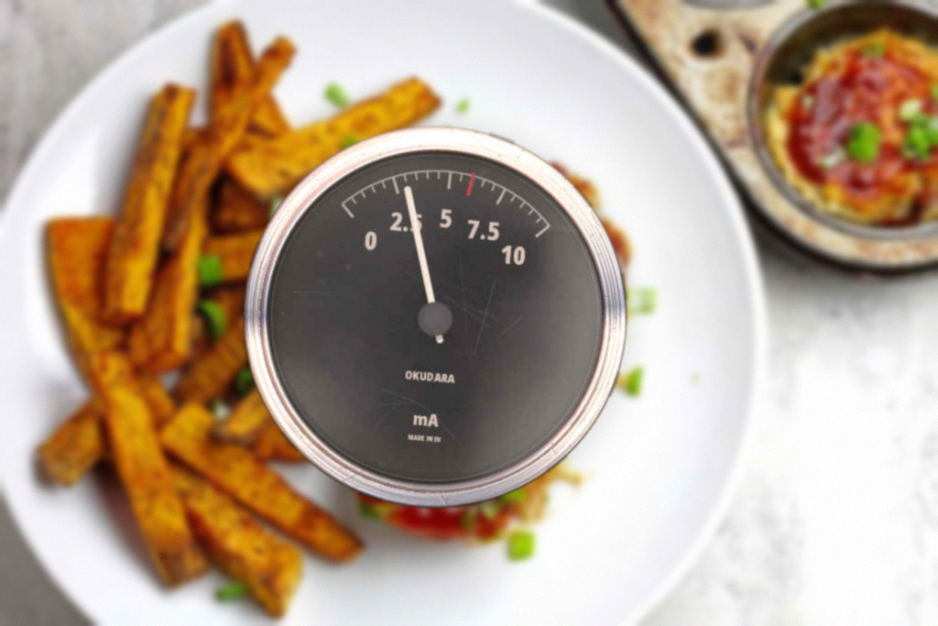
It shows value=3 unit=mA
